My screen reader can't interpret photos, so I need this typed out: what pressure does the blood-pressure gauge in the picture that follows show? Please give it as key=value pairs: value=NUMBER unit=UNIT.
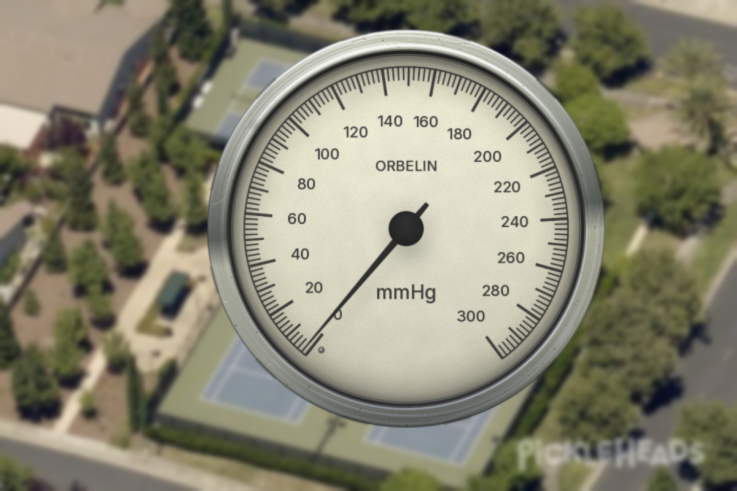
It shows value=2 unit=mmHg
